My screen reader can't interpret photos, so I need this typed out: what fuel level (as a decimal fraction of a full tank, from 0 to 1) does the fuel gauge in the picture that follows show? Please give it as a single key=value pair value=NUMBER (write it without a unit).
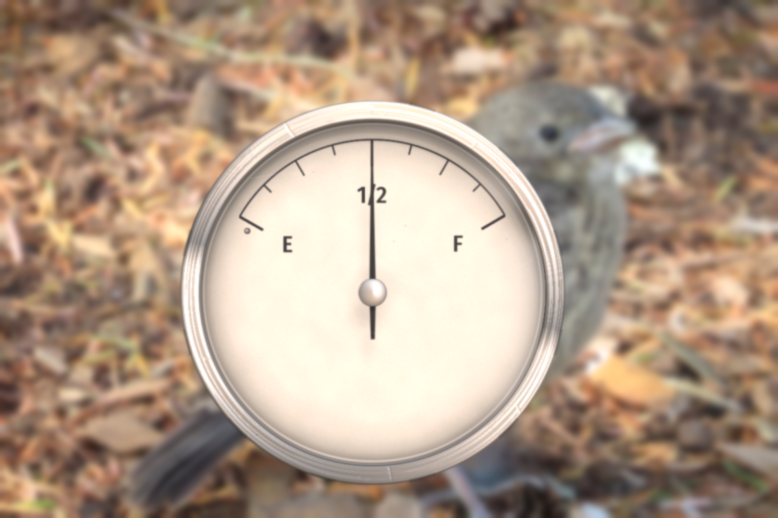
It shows value=0.5
